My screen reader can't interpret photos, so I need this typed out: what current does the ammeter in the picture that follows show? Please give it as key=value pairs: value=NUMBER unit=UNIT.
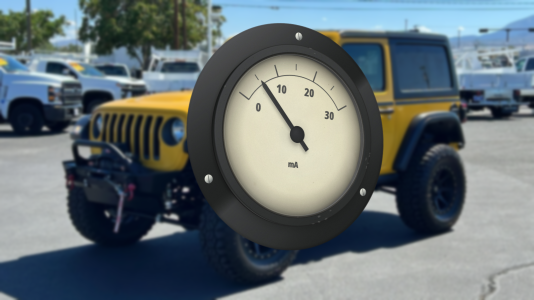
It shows value=5 unit=mA
